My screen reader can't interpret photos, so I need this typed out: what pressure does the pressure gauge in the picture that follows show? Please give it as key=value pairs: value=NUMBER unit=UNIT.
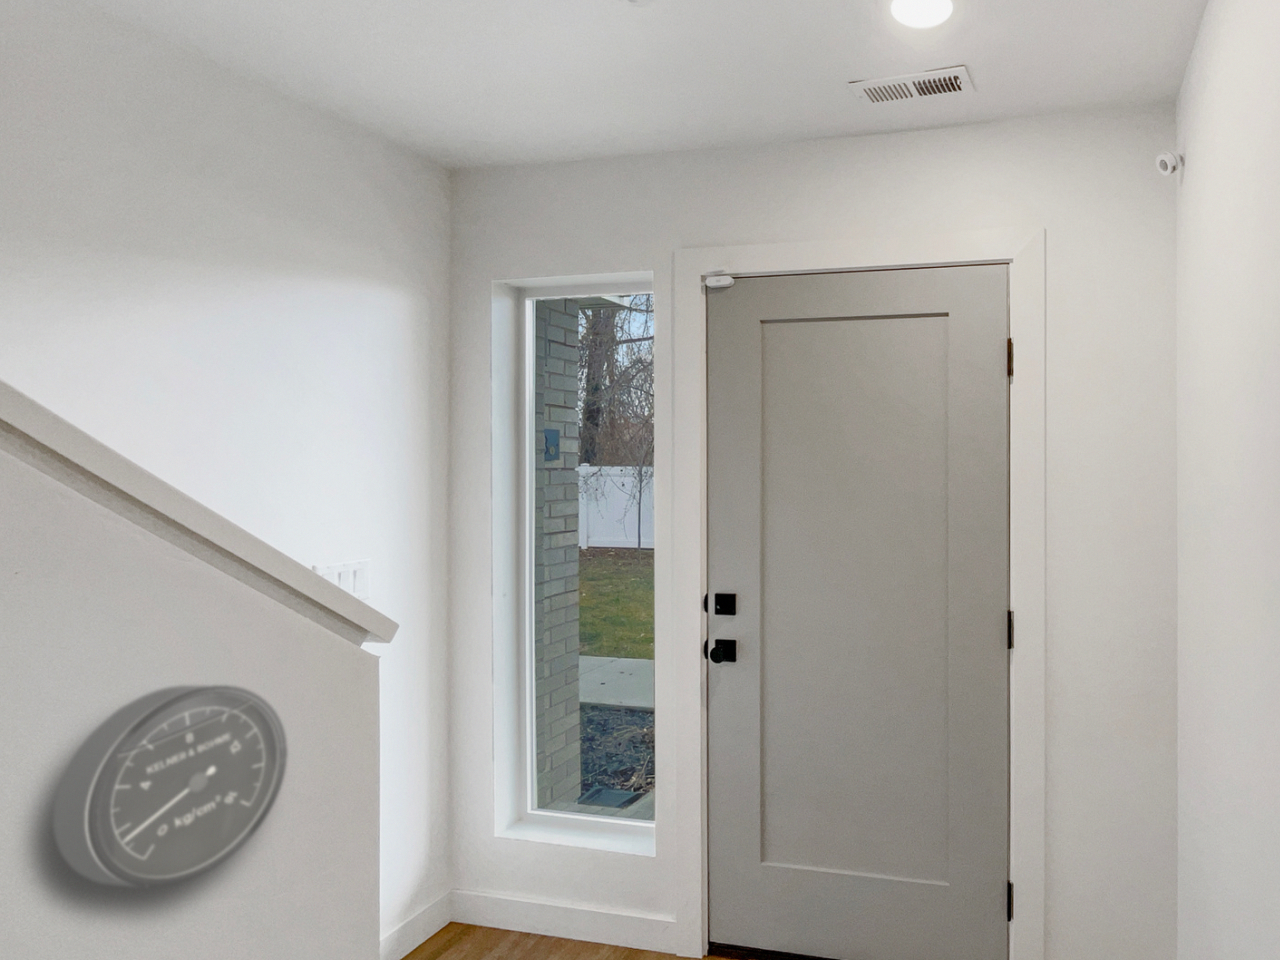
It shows value=1.5 unit=kg/cm²
